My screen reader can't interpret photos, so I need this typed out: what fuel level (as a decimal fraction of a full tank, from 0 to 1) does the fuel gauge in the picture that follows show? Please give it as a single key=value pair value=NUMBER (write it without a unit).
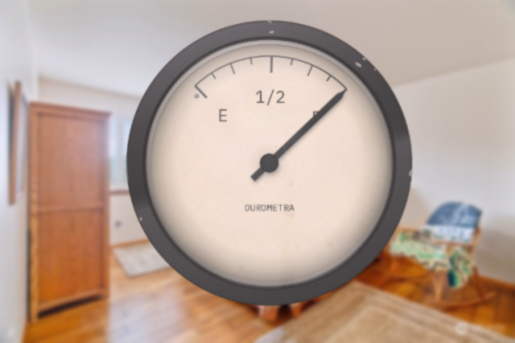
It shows value=1
